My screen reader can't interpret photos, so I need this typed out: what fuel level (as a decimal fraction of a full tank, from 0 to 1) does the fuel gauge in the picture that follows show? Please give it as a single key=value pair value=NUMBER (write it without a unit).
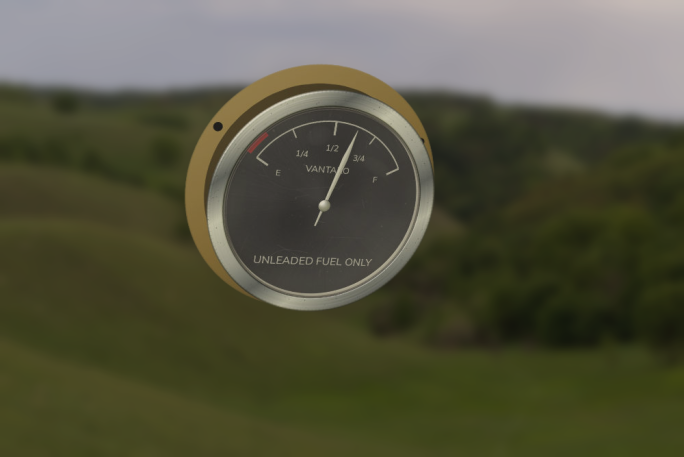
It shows value=0.625
